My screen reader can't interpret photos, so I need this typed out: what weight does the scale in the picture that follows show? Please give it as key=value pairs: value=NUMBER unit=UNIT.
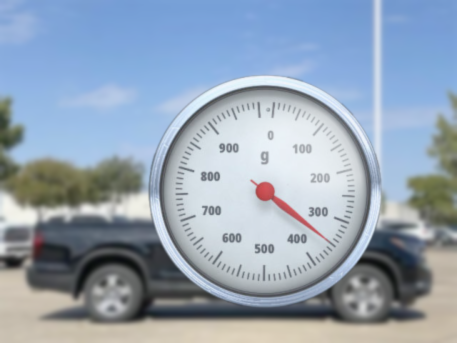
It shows value=350 unit=g
